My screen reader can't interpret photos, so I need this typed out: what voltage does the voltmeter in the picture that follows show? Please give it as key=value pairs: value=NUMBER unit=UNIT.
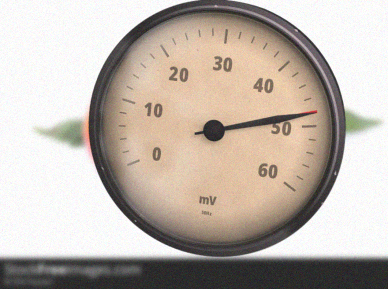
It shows value=48 unit=mV
